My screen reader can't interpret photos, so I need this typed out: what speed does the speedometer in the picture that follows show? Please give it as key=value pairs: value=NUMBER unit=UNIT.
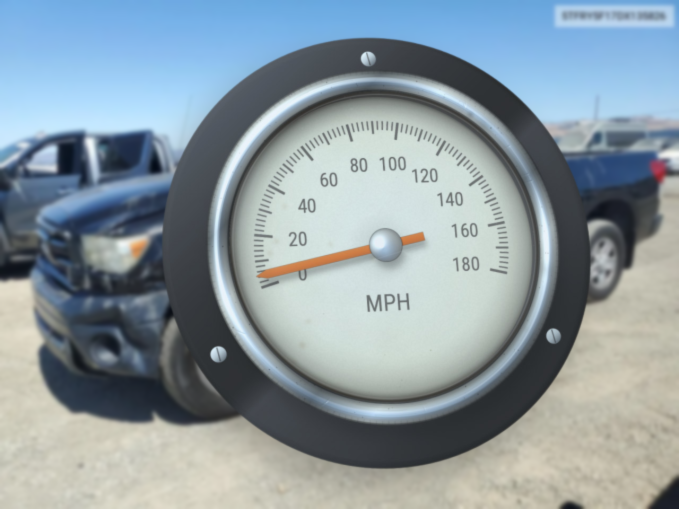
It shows value=4 unit=mph
